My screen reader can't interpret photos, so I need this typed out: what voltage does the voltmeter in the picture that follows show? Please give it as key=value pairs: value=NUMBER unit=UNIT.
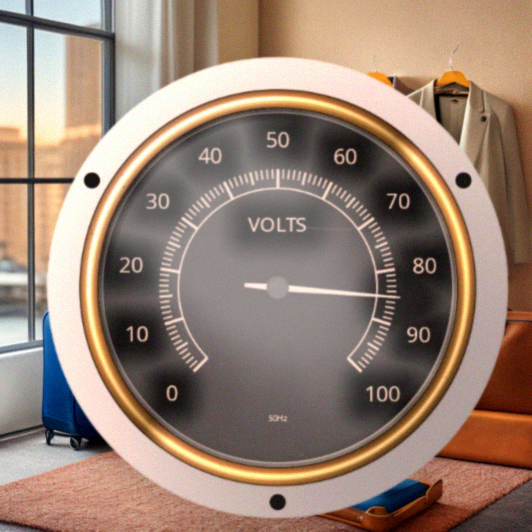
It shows value=85 unit=V
